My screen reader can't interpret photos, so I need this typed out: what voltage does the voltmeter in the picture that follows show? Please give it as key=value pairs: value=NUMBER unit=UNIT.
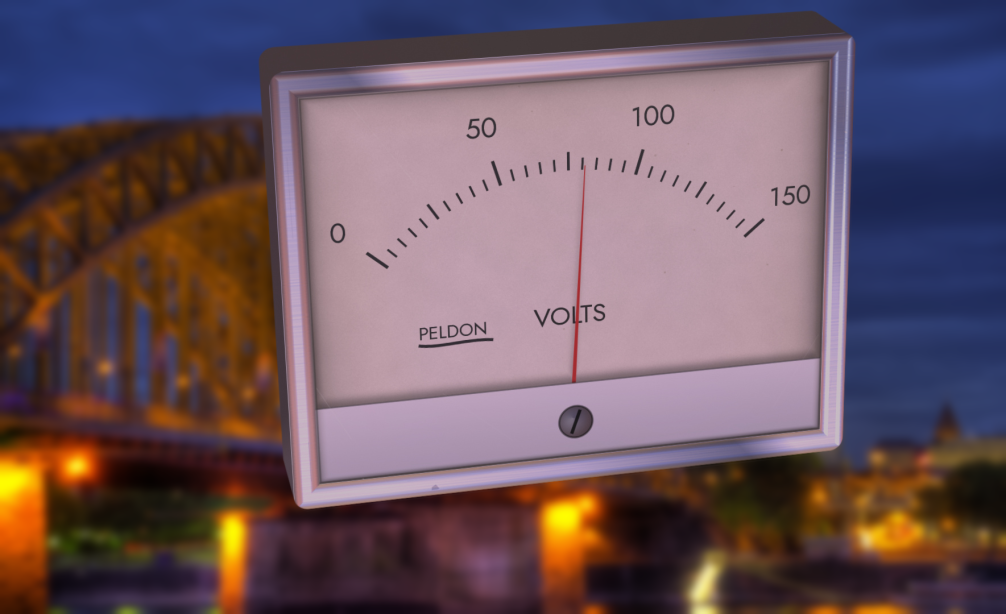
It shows value=80 unit=V
